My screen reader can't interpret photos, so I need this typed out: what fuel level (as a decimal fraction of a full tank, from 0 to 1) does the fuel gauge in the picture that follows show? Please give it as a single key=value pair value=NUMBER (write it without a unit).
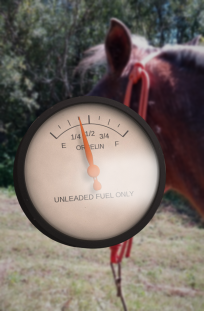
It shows value=0.375
